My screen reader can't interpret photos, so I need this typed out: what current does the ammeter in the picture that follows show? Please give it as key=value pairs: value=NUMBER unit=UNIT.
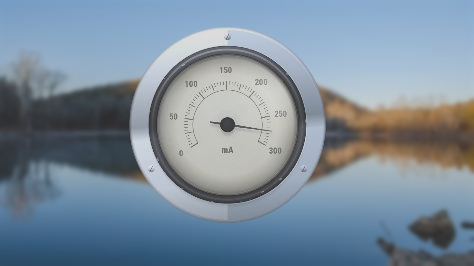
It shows value=275 unit=mA
